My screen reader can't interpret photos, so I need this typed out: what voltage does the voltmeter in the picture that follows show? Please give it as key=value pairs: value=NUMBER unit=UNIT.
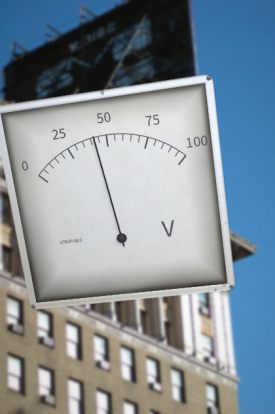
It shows value=42.5 unit=V
